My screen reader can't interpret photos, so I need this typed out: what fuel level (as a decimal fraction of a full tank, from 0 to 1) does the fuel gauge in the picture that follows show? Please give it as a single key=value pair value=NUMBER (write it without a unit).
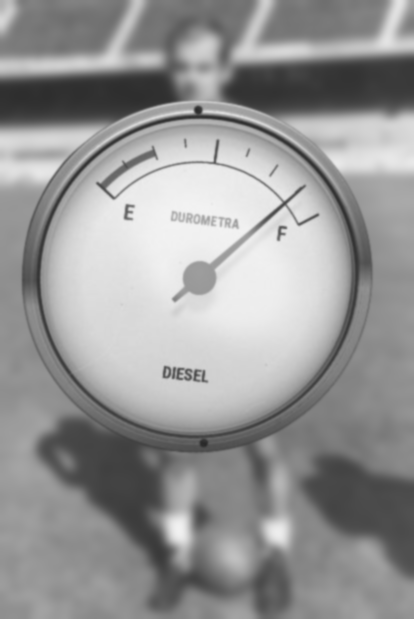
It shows value=0.875
